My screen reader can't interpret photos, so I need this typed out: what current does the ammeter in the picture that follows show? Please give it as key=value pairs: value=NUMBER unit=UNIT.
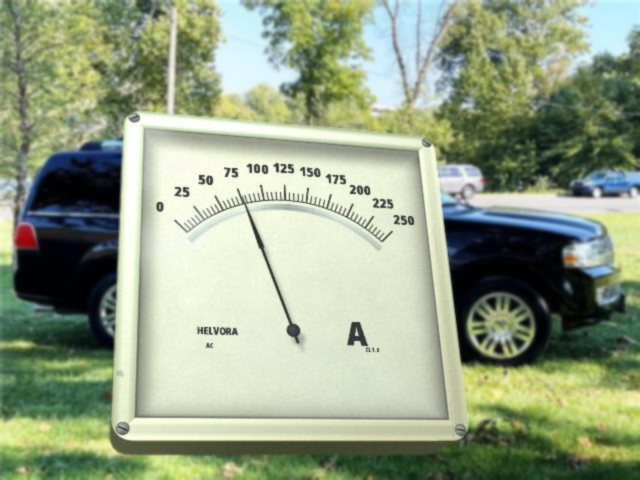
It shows value=75 unit=A
